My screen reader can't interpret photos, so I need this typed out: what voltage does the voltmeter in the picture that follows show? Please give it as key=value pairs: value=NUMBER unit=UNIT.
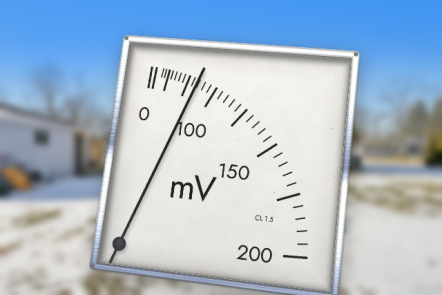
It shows value=85 unit=mV
